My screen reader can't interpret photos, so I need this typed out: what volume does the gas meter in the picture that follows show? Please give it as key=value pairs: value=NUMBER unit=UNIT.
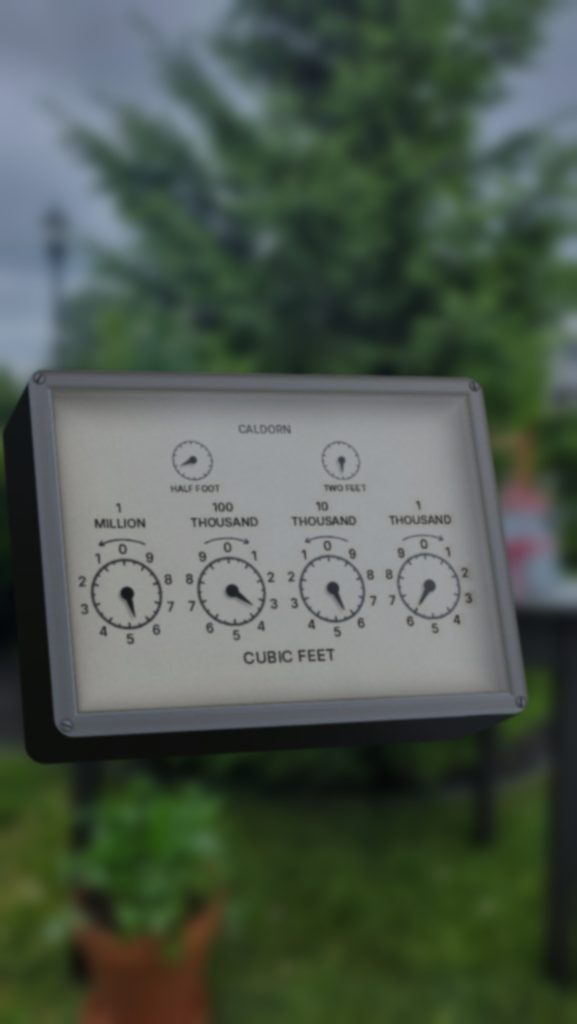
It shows value=535600 unit=ft³
